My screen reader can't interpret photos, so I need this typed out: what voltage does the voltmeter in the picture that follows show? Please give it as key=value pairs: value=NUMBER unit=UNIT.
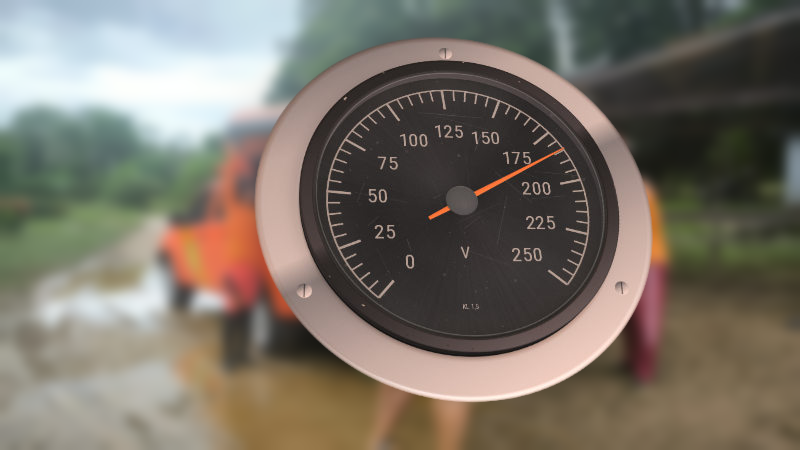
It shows value=185 unit=V
